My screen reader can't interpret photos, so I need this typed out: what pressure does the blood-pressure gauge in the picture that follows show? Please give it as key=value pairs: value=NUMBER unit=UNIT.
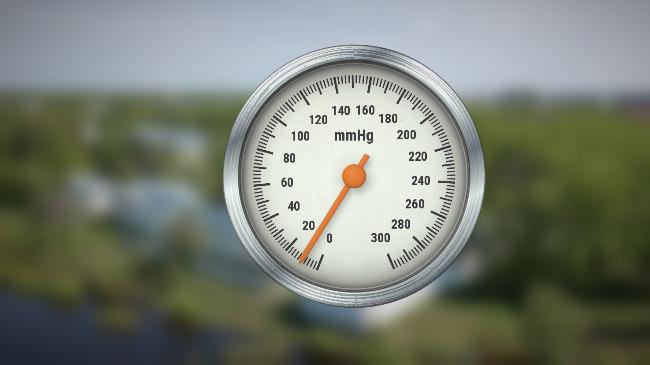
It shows value=10 unit=mmHg
